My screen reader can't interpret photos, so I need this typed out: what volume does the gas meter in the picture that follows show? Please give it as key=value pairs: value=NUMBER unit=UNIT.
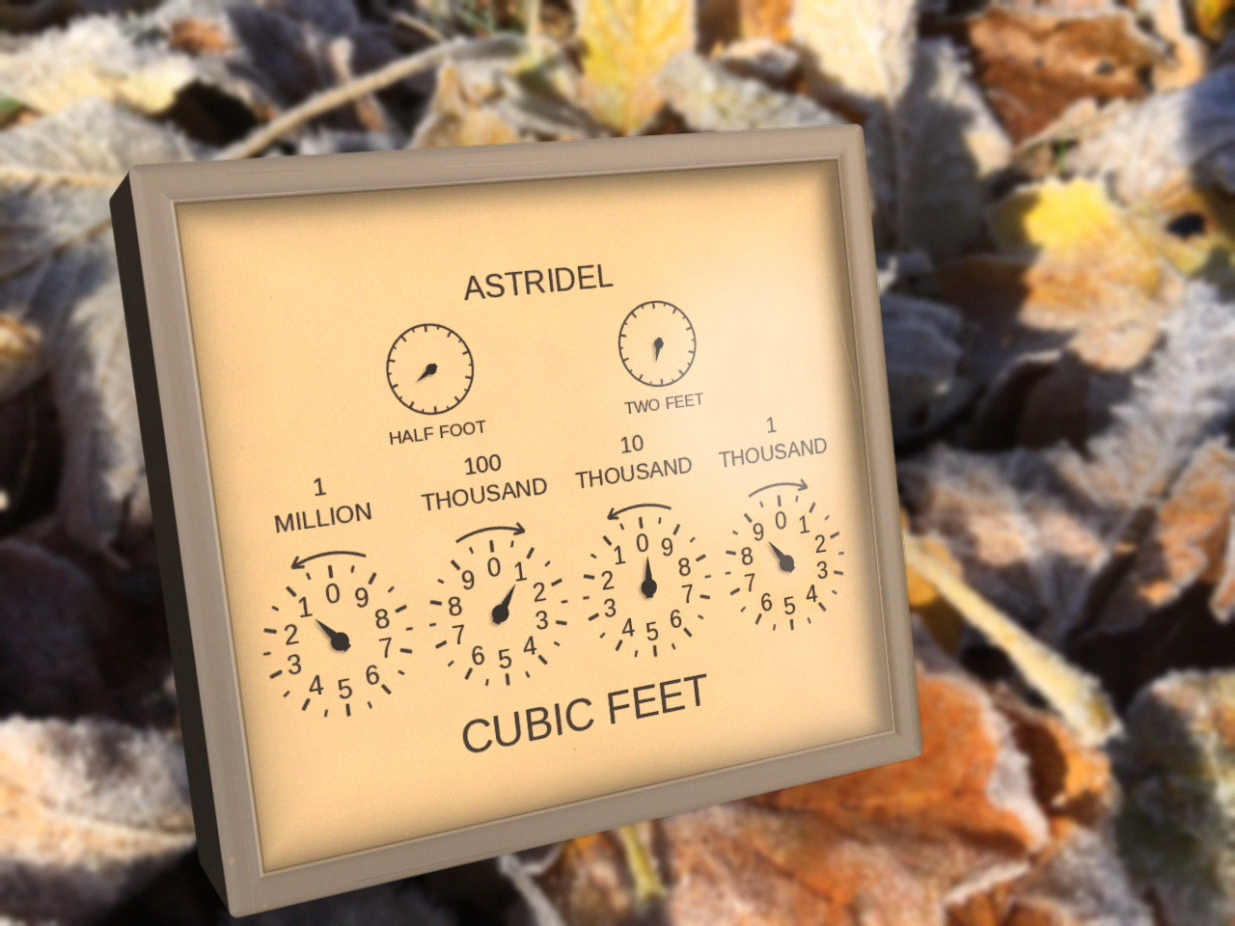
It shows value=109900 unit=ft³
